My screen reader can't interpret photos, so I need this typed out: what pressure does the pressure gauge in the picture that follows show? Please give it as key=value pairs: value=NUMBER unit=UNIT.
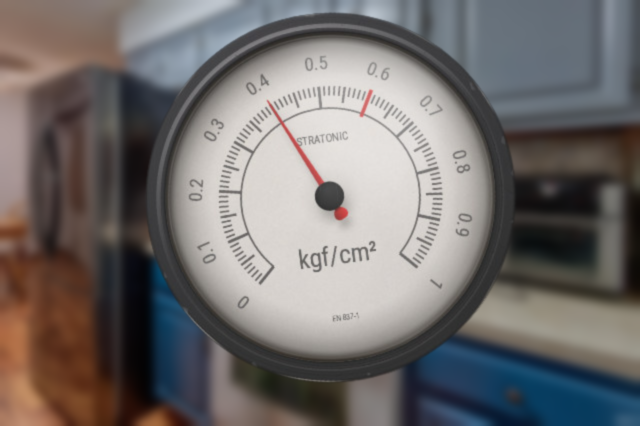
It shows value=0.4 unit=kg/cm²
